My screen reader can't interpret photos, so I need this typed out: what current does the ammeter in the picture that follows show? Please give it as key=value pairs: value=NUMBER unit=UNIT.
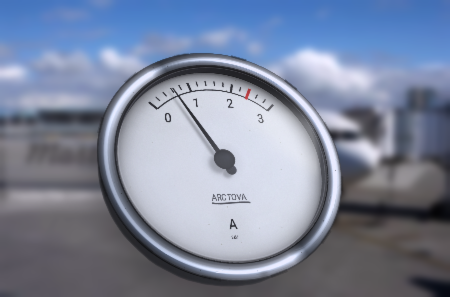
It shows value=0.6 unit=A
